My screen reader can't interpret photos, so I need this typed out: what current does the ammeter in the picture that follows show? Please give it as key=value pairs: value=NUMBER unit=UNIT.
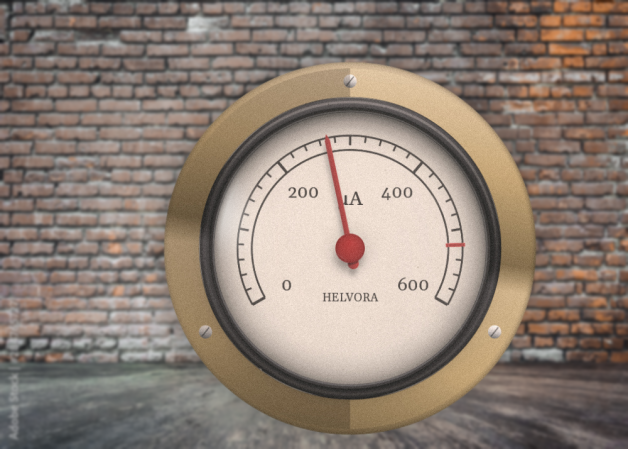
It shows value=270 unit=µA
